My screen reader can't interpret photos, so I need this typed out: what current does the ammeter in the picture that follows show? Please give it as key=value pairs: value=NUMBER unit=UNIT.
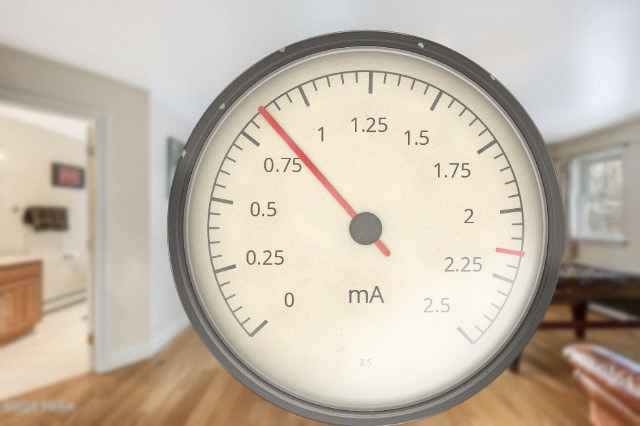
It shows value=0.85 unit=mA
